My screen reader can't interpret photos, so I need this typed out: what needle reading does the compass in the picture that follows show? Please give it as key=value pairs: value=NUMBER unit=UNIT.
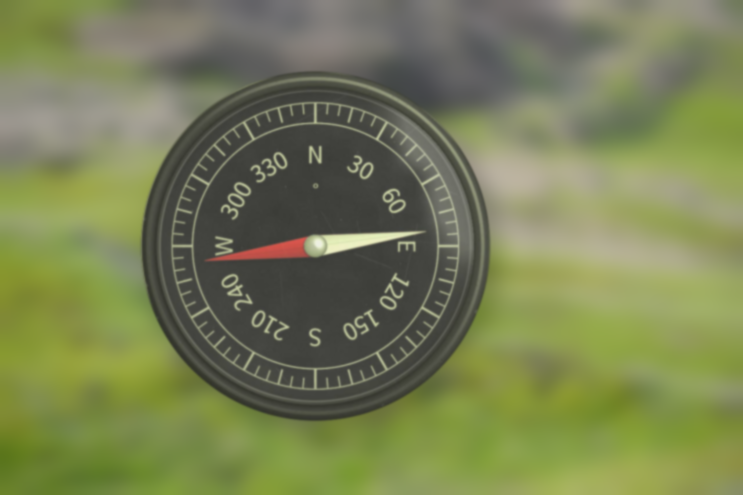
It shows value=262.5 unit=°
